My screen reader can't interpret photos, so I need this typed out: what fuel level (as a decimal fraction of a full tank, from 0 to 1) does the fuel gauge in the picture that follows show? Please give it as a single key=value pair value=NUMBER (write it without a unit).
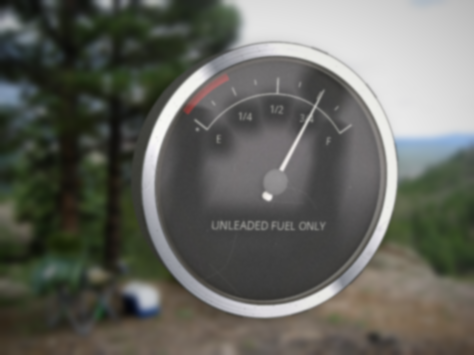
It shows value=0.75
